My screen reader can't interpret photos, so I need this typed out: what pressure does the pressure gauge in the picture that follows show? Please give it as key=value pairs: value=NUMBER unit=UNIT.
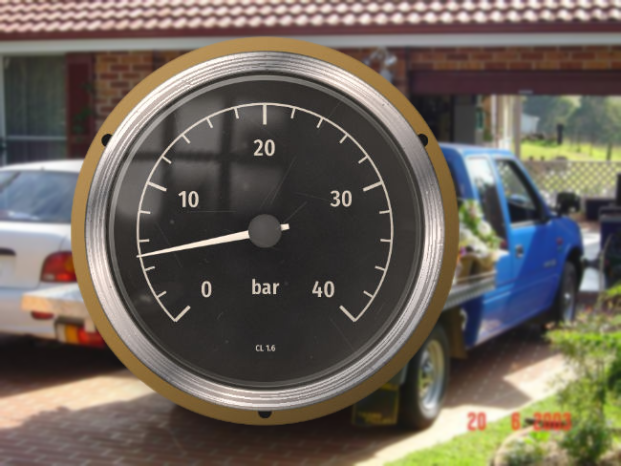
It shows value=5 unit=bar
